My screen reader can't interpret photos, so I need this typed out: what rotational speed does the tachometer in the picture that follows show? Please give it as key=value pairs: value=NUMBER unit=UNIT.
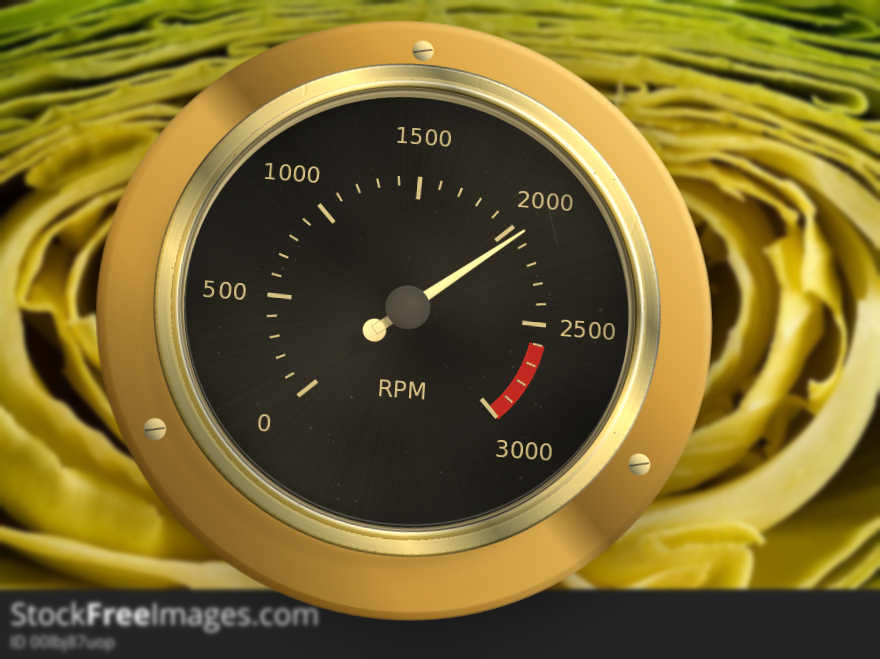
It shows value=2050 unit=rpm
